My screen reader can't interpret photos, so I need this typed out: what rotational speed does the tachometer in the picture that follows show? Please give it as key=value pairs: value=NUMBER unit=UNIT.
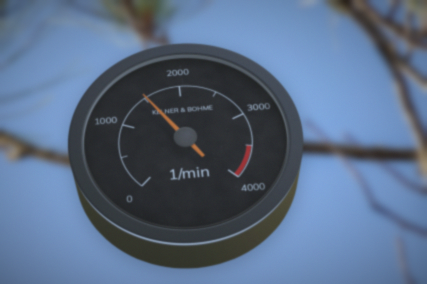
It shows value=1500 unit=rpm
